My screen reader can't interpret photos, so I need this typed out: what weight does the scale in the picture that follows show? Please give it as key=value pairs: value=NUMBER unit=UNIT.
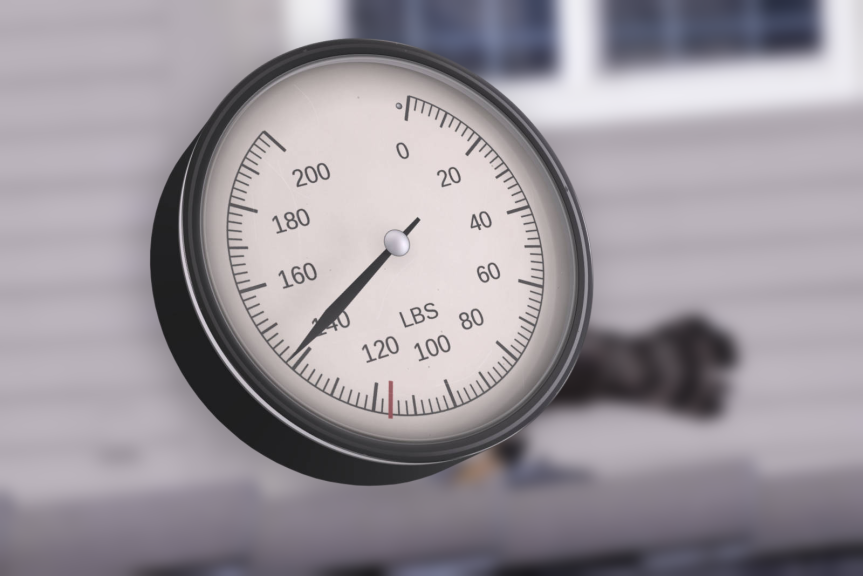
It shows value=142 unit=lb
